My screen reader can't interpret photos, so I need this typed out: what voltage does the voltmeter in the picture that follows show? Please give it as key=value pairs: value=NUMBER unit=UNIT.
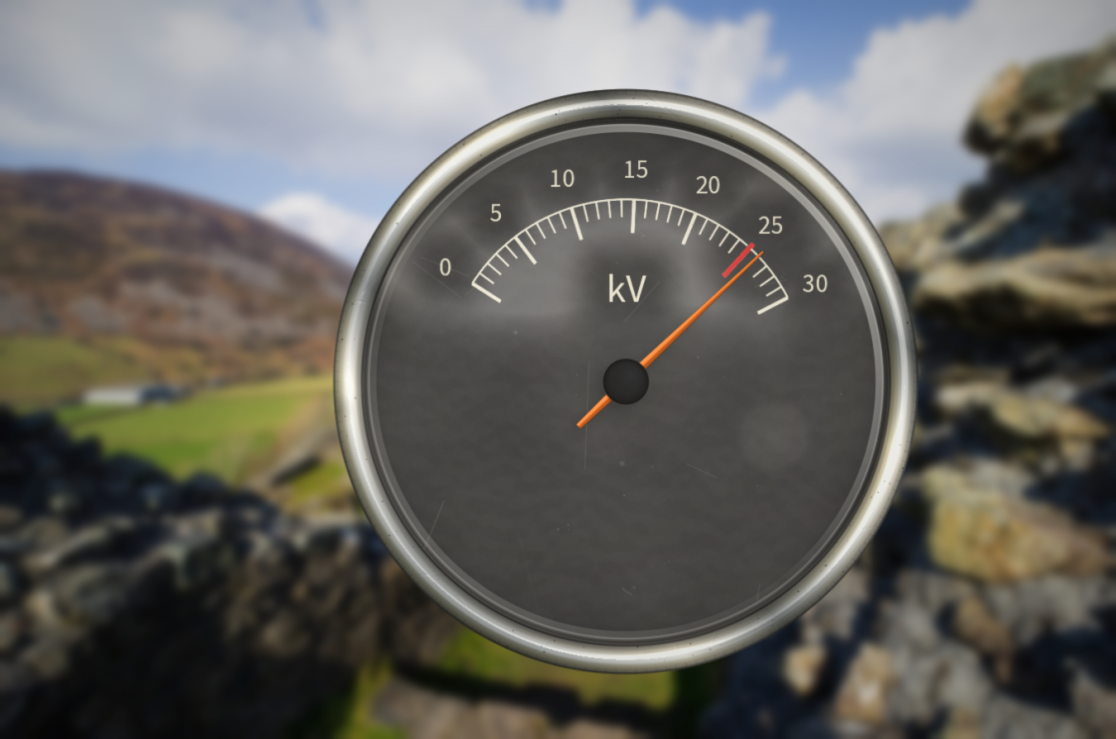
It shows value=26 unit=kV
